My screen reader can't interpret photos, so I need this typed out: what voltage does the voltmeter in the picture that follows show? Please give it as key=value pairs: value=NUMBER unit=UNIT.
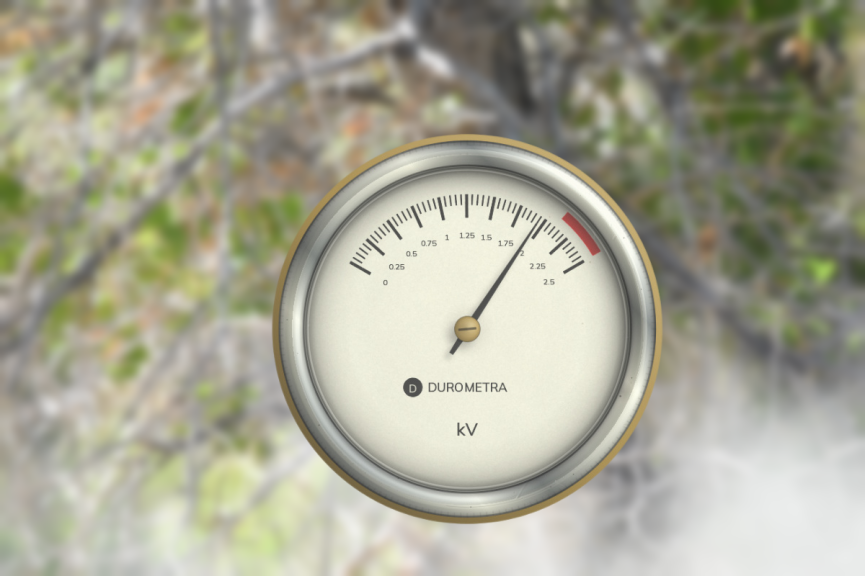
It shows value=1.95 unit=kV
